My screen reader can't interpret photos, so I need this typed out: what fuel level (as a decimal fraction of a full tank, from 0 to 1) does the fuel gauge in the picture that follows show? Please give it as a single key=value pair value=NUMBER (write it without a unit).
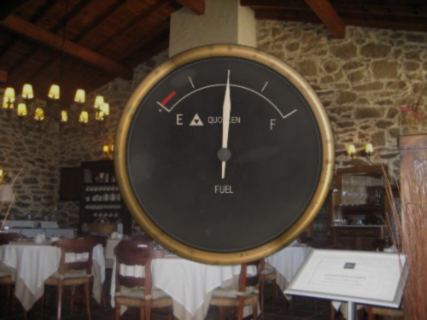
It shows value=0.5
